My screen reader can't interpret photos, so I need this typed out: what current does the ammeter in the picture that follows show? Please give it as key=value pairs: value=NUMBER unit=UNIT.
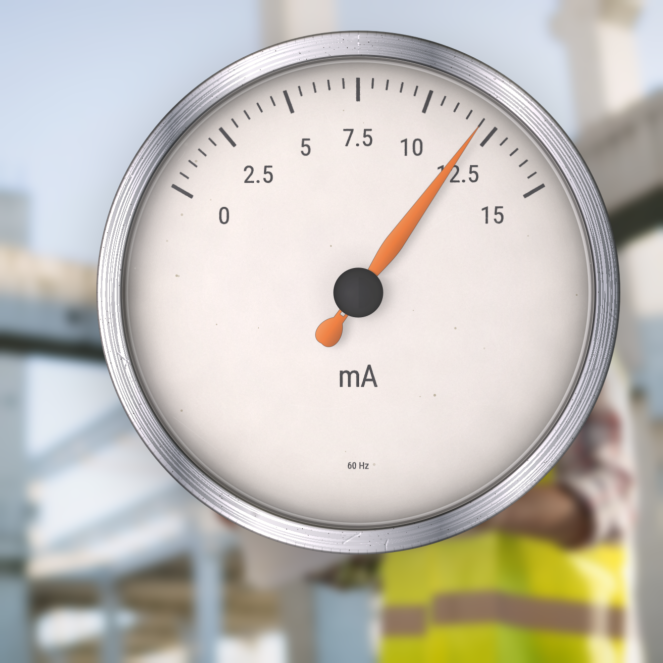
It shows value=12 unit=mA
